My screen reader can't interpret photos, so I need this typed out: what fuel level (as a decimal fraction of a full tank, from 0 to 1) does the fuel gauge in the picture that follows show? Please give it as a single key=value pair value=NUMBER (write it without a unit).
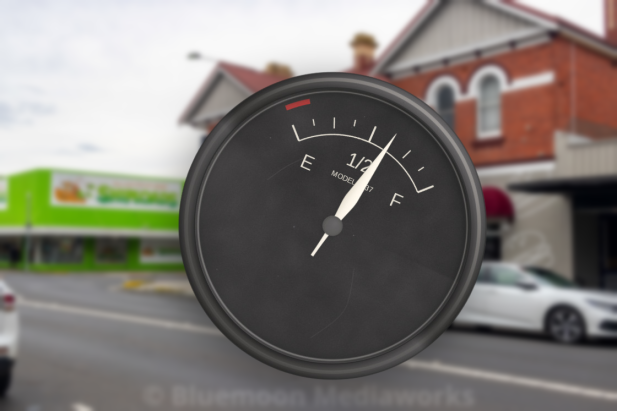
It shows value=0.625
